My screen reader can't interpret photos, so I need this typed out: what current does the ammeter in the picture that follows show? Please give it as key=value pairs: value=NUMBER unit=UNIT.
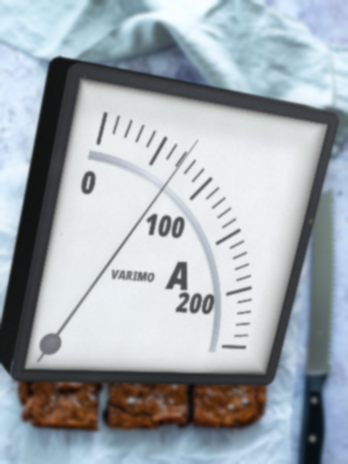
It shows value=70 unit=A
